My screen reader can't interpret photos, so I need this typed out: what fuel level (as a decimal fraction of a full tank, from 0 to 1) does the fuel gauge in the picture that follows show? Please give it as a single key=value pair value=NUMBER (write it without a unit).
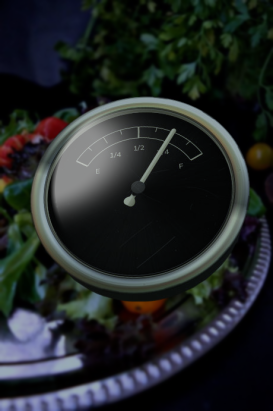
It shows value=0.75
